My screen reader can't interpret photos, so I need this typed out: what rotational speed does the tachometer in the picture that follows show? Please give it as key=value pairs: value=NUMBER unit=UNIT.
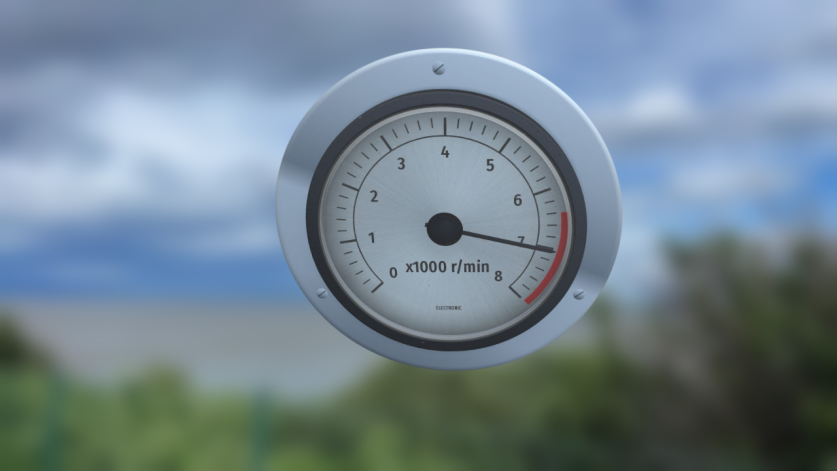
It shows value=7000 unit=rpm
